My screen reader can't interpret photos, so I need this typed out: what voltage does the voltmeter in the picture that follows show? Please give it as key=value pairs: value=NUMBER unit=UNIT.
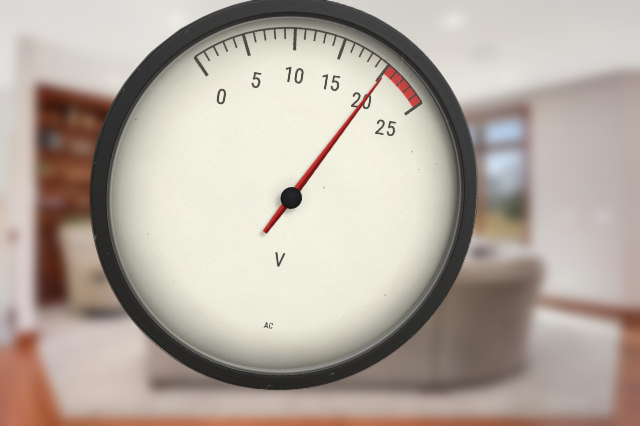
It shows value=20 unit=V
